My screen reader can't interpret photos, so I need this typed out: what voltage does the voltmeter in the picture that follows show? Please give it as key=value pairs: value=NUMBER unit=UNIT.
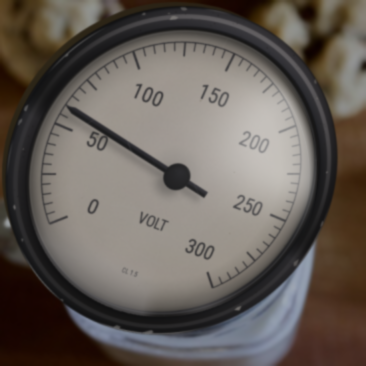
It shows value=60 unit=V
